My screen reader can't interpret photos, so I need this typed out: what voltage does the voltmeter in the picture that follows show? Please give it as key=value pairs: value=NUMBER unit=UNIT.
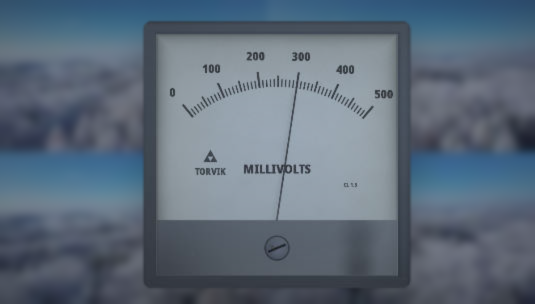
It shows value=300 unit=mV
